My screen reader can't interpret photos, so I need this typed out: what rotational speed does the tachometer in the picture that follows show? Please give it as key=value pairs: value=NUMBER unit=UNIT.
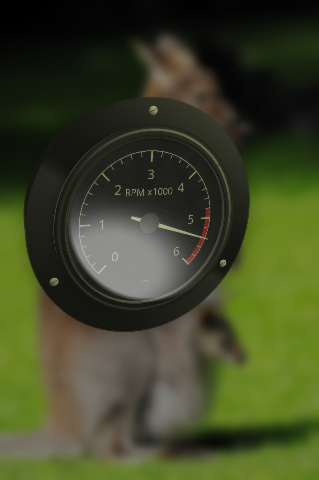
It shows value=5400 unit=rpm
